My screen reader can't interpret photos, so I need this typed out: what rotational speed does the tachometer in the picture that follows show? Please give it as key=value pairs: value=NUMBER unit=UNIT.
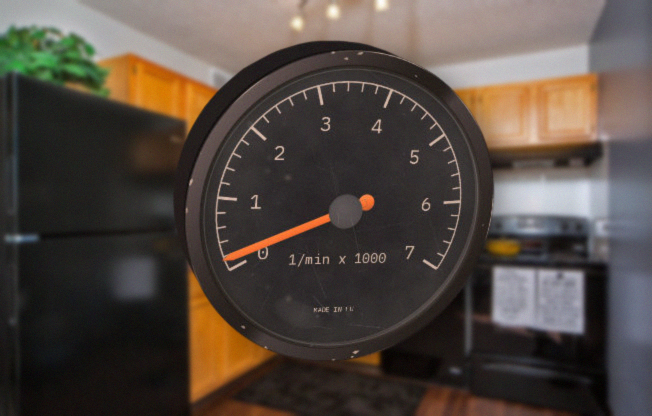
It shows value=200 unit=rpm
